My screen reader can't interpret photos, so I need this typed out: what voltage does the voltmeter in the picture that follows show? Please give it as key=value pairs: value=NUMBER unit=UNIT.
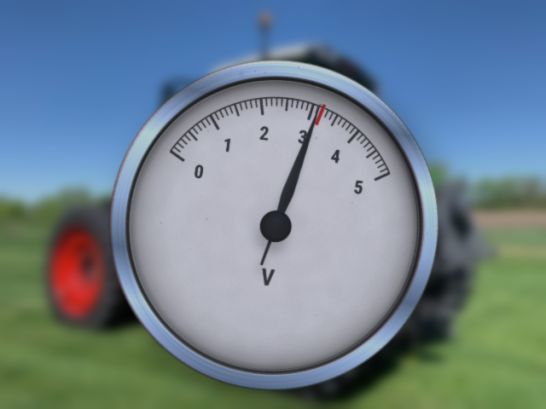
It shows value=3.1 unit=V
